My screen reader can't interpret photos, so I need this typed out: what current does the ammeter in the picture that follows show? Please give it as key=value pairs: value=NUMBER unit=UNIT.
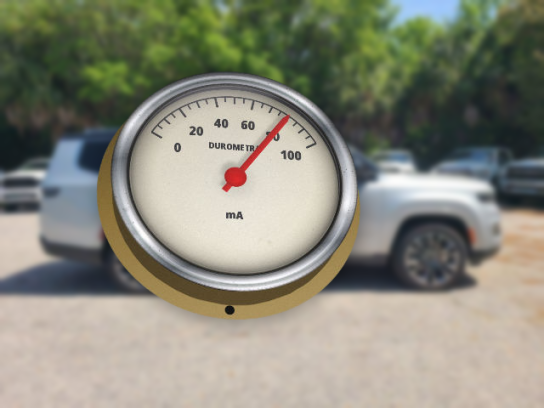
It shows value=80 unit=mA
